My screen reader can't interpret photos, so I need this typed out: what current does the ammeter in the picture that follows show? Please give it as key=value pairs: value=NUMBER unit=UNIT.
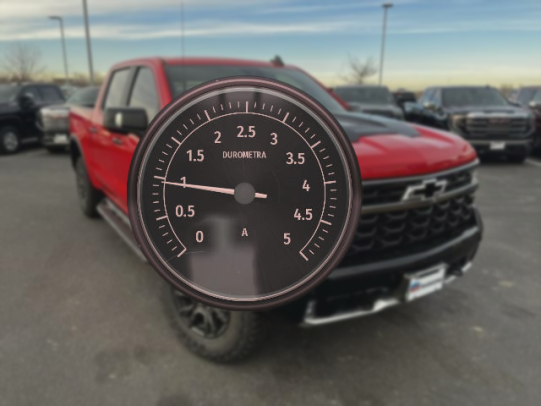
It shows value=0.95 unit=A
